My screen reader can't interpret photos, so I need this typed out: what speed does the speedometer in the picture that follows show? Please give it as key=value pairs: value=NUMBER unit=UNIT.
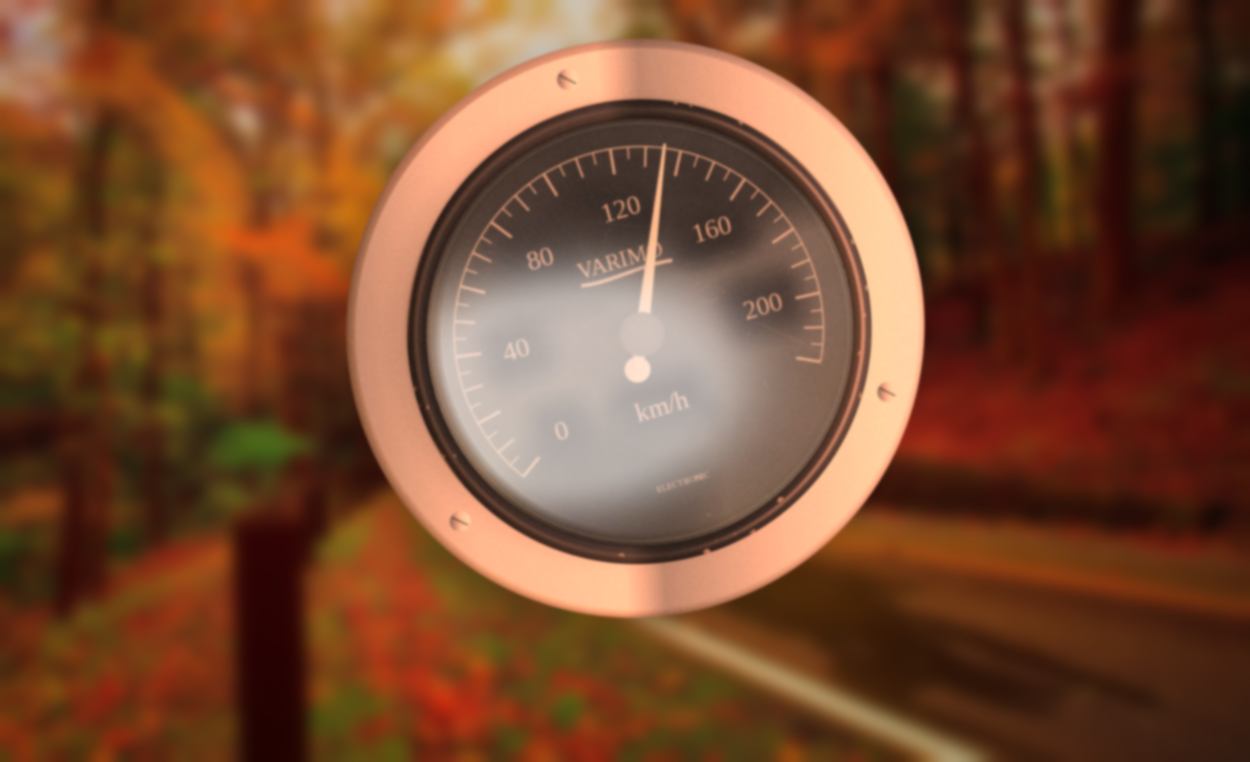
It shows value=135 unit=km/h
